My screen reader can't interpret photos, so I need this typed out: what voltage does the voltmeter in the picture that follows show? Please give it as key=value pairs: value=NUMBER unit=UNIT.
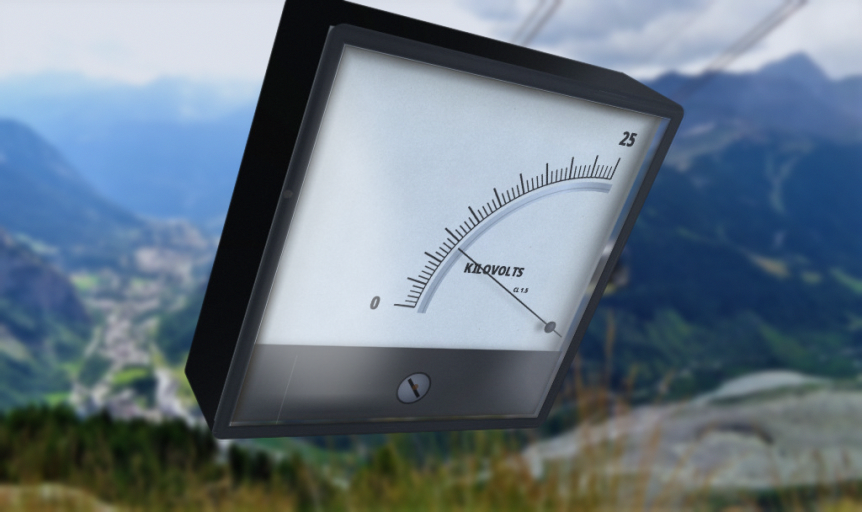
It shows value=7 unit=kV
